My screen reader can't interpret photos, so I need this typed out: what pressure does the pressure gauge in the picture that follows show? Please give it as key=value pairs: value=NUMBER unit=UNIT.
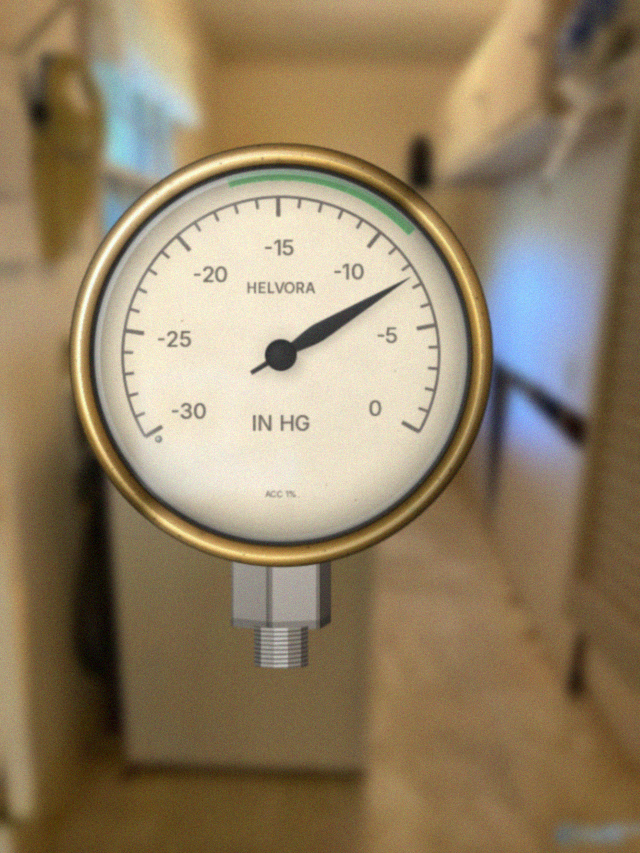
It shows value=-7.5 unit=inHg
